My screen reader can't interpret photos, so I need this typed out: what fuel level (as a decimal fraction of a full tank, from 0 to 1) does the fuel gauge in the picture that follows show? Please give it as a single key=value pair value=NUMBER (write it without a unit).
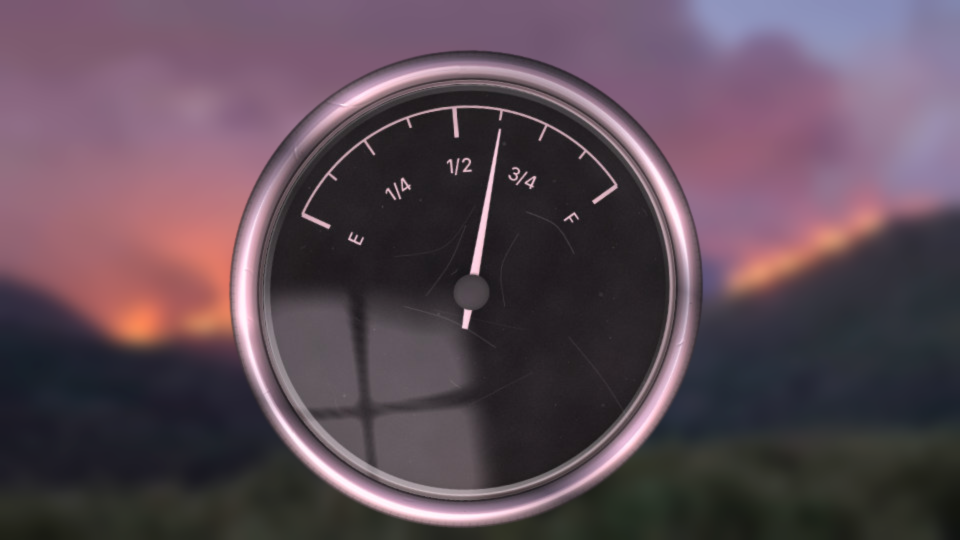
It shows value=0.625
